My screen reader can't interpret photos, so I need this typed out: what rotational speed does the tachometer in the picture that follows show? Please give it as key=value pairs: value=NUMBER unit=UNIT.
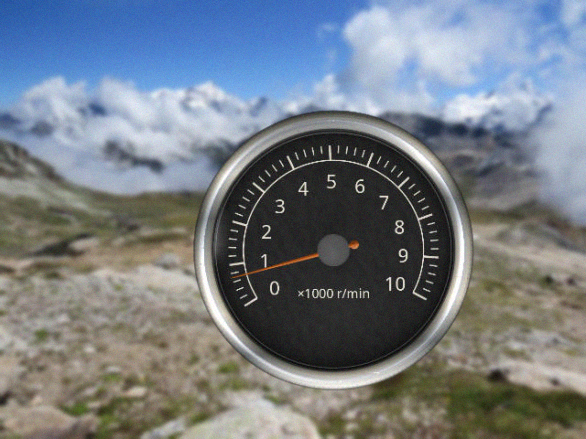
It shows value=700 unit=rpm
